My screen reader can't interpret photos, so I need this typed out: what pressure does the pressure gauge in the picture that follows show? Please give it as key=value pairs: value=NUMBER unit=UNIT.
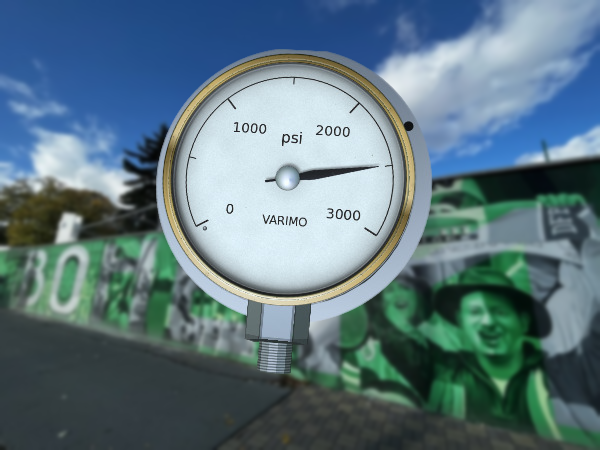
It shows value=2500 unit=psi
